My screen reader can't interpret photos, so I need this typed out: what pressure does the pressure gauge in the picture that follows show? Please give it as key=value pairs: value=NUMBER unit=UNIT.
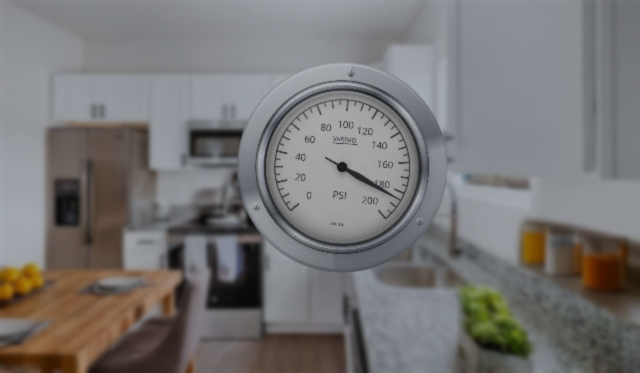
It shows value=185 unit=psi
